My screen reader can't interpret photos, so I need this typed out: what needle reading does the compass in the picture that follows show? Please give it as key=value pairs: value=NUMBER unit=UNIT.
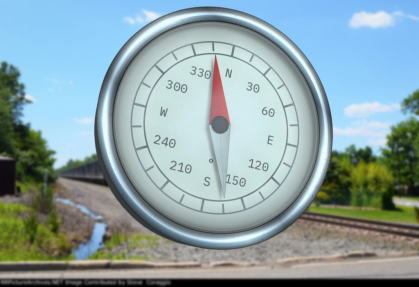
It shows value=345 unit=°
